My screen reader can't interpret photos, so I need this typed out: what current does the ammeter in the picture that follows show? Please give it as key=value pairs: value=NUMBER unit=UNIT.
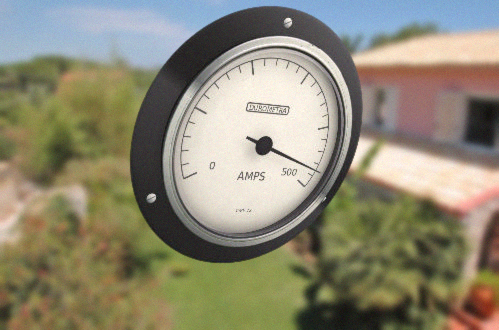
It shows value=470 unit=A
